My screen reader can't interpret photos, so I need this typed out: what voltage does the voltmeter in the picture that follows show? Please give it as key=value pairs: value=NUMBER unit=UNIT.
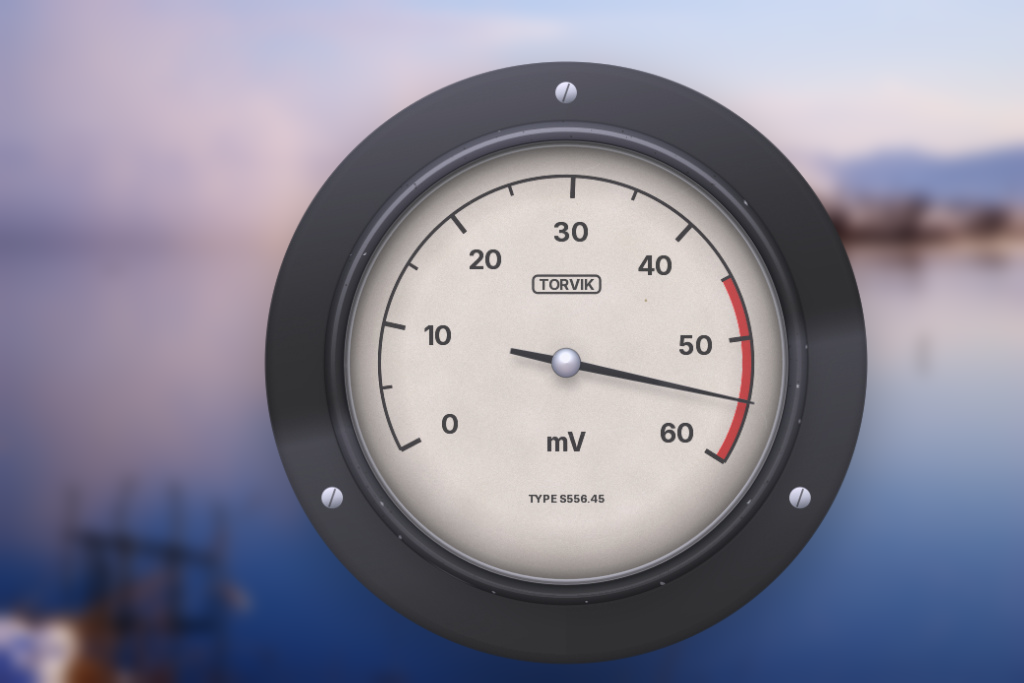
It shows value=55 unit=mV
